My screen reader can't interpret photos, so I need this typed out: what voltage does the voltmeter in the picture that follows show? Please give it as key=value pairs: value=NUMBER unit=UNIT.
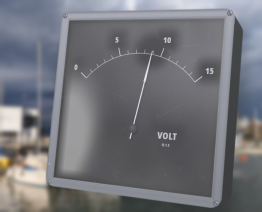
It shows value=9 unit=V
